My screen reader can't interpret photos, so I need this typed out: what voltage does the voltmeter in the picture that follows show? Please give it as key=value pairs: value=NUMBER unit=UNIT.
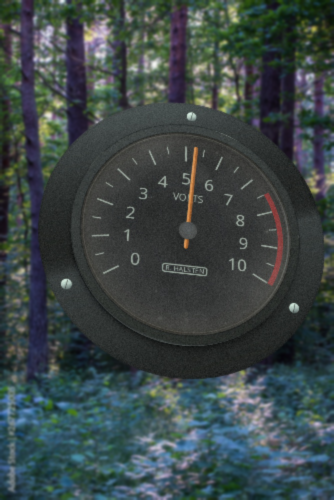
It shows value=5.25 unit=V
